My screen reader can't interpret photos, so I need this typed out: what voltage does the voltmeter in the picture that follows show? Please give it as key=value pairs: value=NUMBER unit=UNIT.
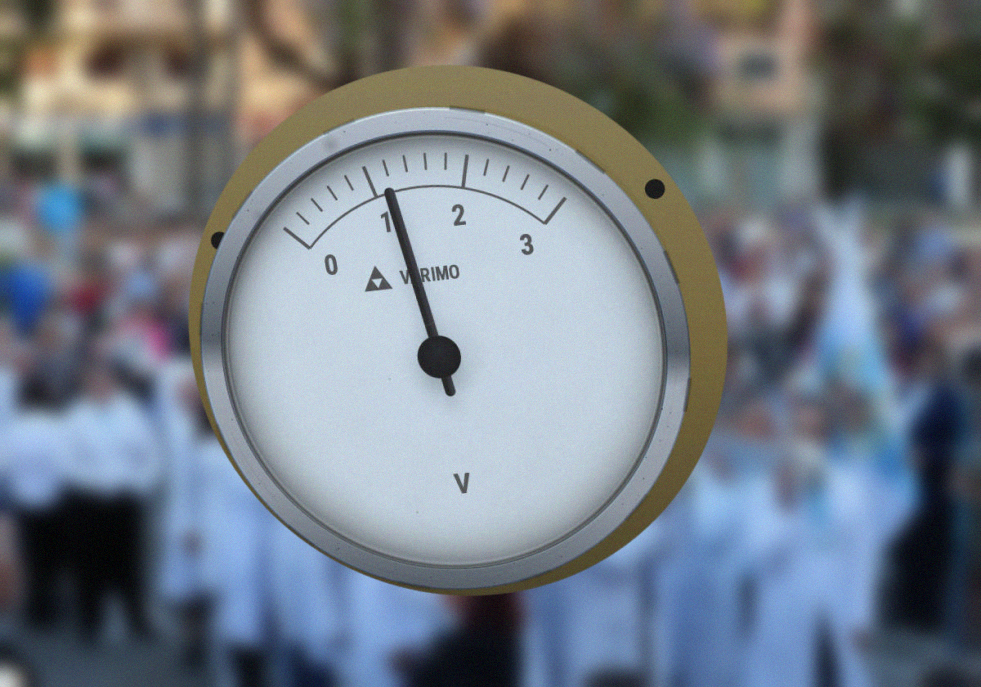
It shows value=1.2 unit=V
